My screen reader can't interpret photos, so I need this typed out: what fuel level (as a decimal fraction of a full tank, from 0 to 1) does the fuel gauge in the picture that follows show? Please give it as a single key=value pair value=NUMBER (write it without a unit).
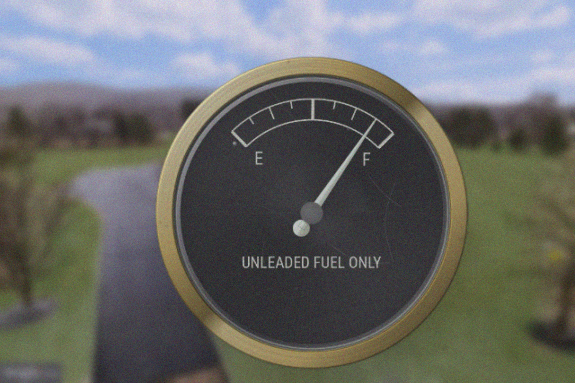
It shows value=0.875
